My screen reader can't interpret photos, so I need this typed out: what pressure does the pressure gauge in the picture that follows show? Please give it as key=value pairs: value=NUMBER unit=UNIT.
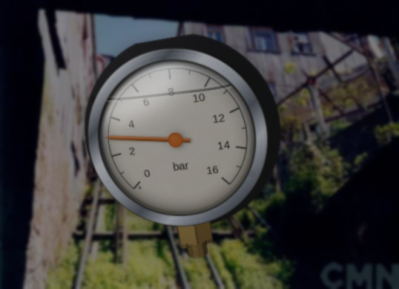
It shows value=3 unit=bar
